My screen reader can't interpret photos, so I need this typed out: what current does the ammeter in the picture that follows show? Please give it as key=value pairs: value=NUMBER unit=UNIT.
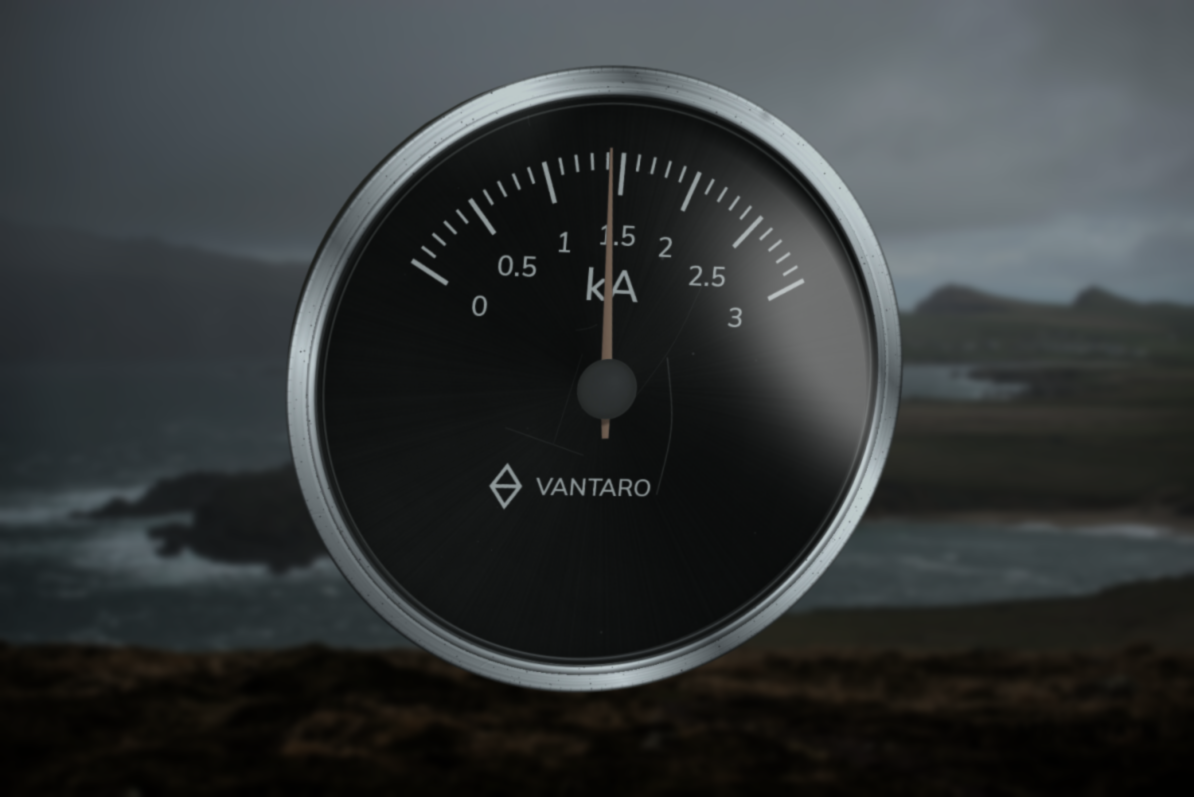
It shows value=1.4 unit=kA
